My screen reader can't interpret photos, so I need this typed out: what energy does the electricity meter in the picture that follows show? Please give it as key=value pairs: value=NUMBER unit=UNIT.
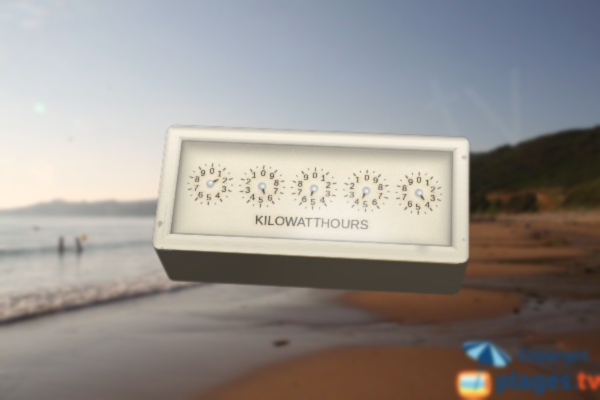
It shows value=15544 unit=kWh
